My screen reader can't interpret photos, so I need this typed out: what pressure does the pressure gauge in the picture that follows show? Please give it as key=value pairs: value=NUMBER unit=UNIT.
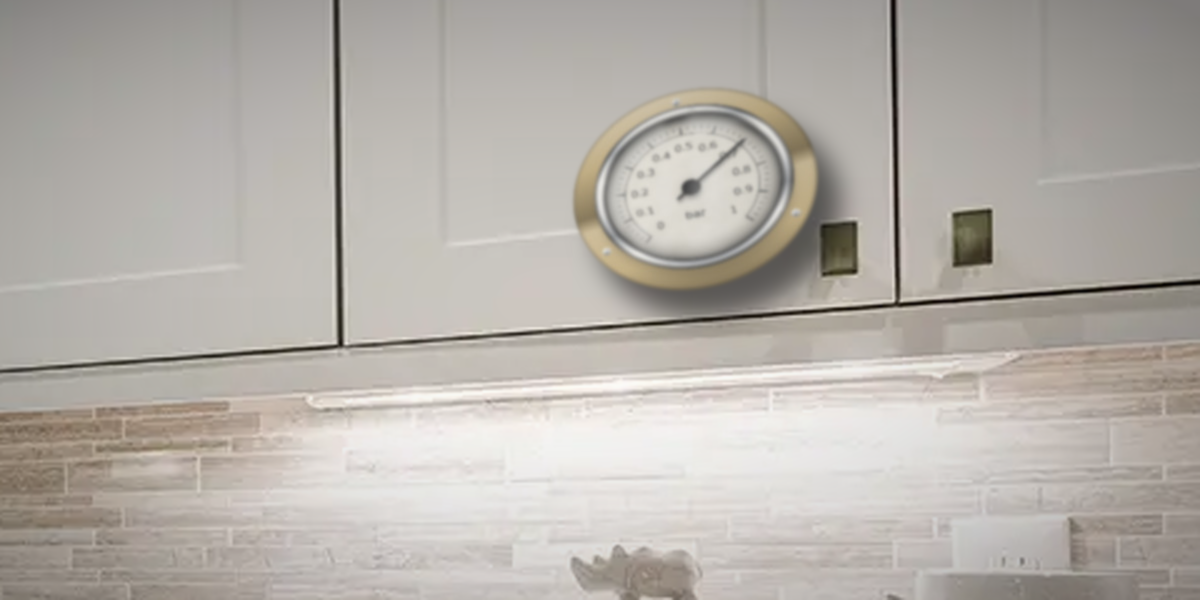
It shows value=0.7 unit=bar
